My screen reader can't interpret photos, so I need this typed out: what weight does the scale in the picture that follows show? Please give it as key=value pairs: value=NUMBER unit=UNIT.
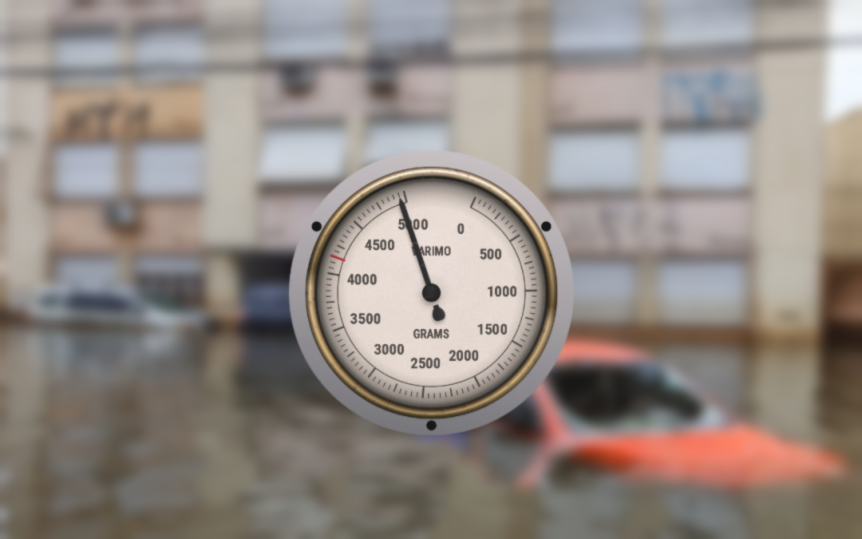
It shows value=4950 unit=g
